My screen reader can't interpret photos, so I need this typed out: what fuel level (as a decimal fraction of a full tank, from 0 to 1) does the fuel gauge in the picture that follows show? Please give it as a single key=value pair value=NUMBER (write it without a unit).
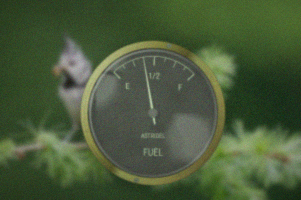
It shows value=0.375
